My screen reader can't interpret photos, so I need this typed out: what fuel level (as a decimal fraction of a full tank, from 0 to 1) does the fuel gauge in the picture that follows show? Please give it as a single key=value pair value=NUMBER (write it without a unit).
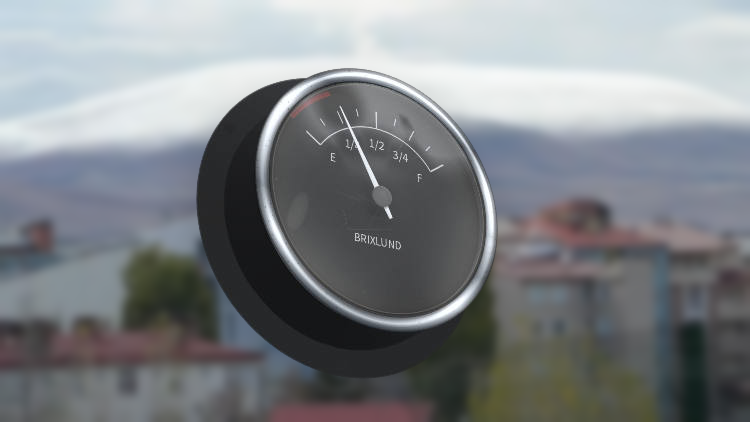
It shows value=0.25
